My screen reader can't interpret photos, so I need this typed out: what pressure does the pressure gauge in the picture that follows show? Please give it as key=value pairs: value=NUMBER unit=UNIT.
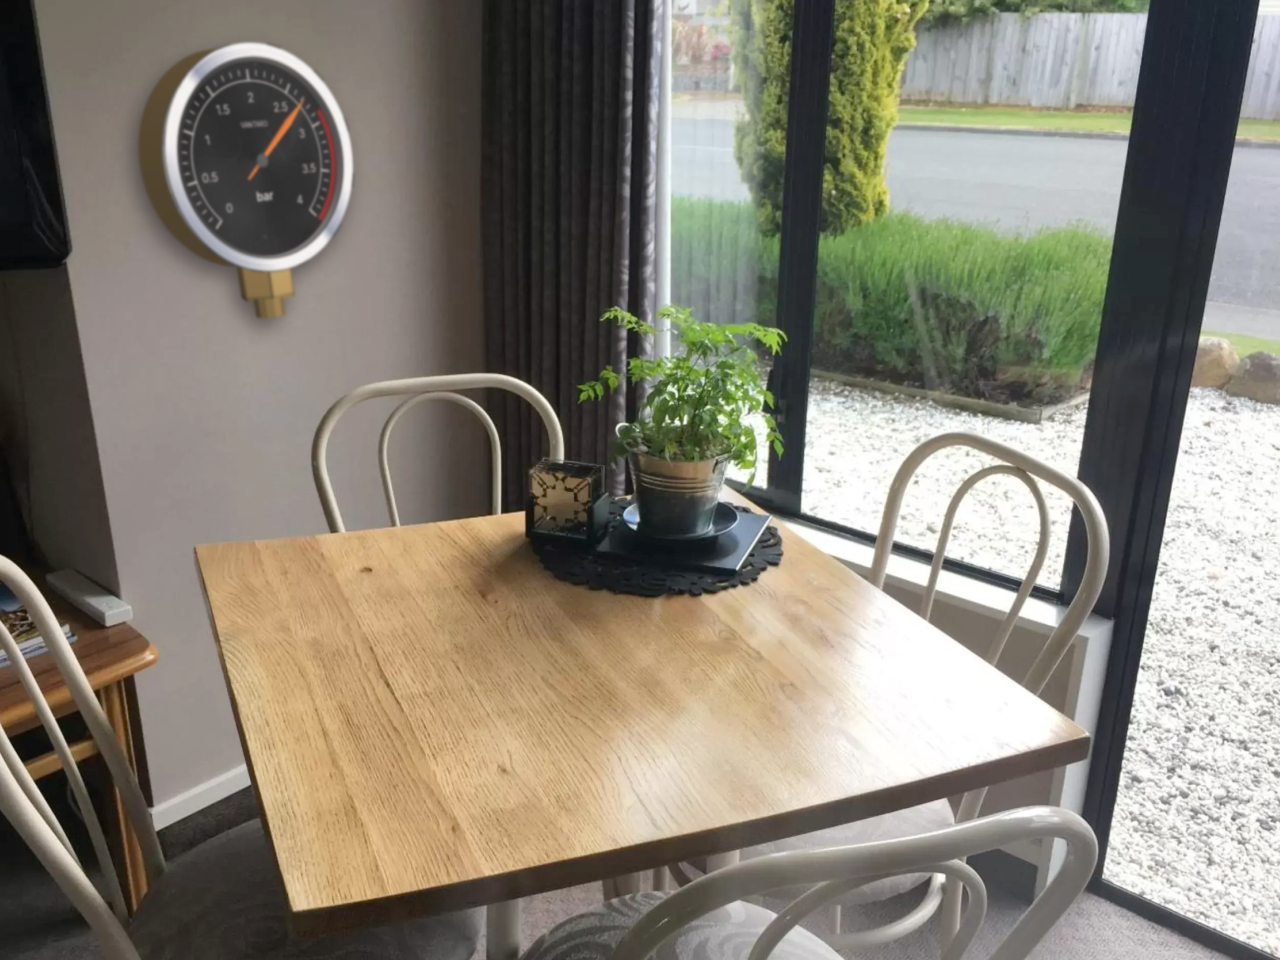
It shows value=2.7 unit=bar
